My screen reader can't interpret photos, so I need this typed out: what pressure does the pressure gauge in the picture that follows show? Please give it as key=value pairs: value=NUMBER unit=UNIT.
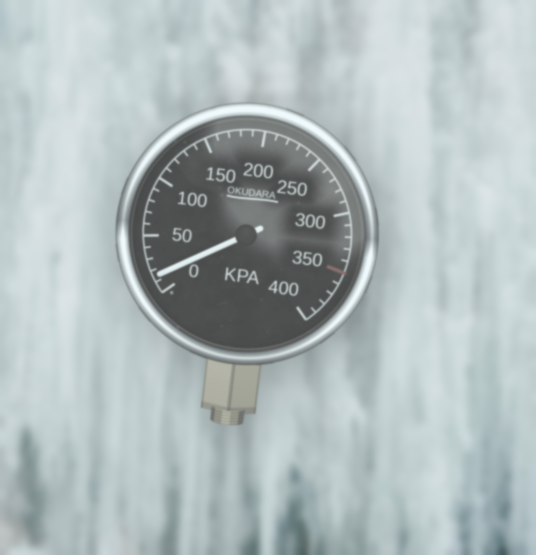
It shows value=15 unit=kPa
